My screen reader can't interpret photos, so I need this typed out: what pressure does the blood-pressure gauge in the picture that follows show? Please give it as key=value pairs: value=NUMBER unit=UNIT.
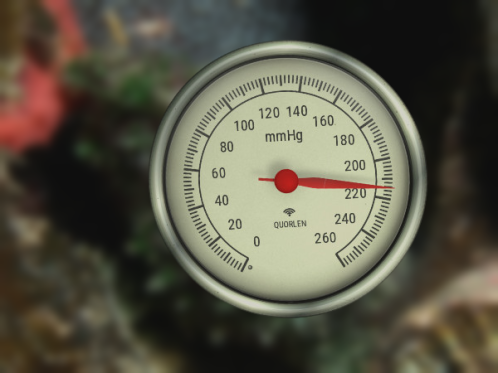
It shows value=214 unit=mmHg
